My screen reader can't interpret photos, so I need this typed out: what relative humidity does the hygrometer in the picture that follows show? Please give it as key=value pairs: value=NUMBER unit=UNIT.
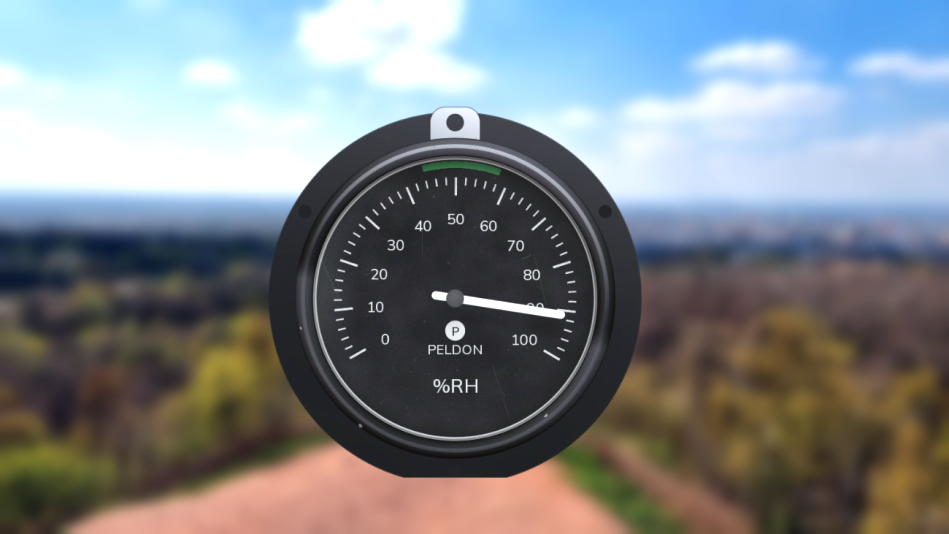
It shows value=91 unit=%
